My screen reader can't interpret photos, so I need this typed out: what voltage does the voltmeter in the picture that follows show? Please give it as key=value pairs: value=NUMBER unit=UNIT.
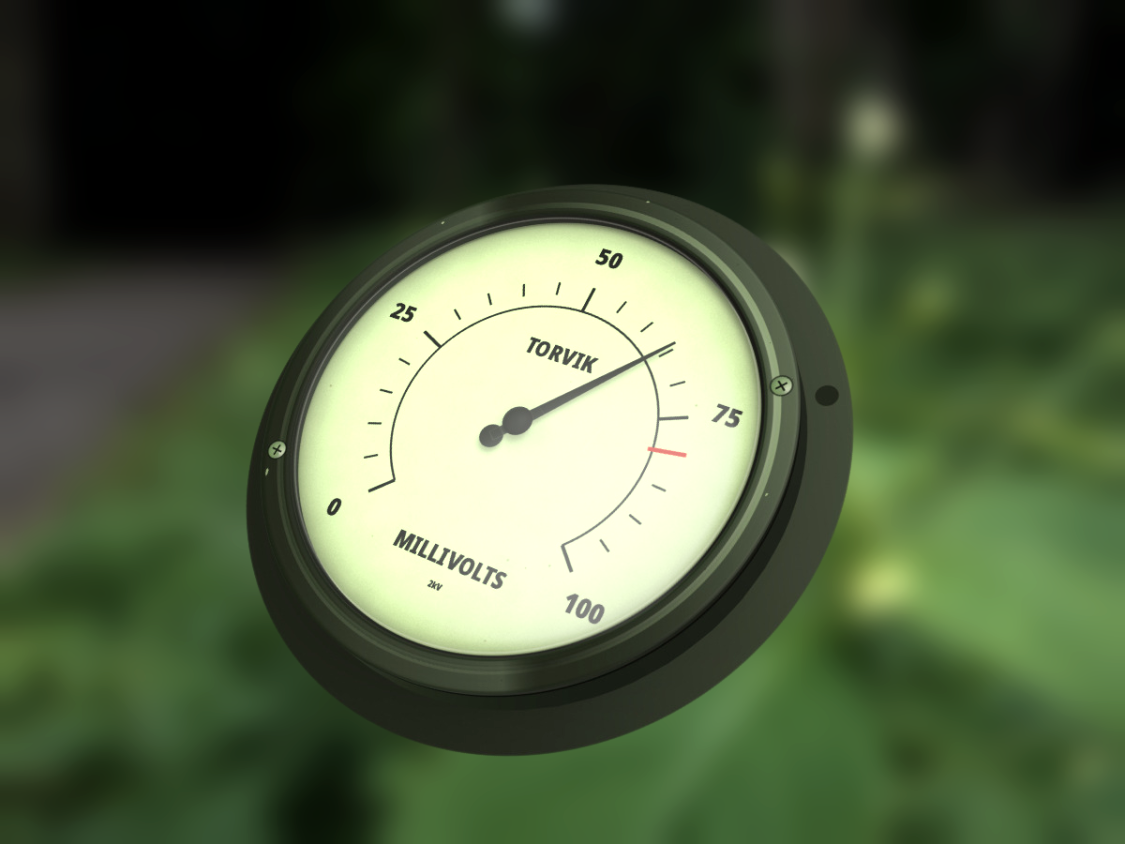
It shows value=65 unit=mV
